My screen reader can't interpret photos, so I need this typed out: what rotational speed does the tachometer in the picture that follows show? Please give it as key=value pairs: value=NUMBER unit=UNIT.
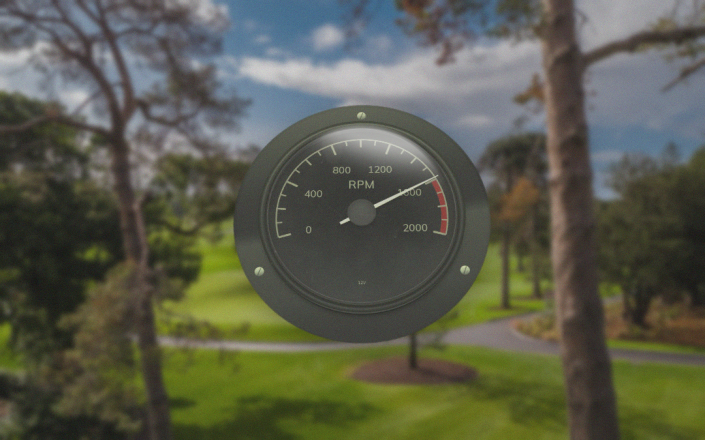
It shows value=1600 unit=rpm
